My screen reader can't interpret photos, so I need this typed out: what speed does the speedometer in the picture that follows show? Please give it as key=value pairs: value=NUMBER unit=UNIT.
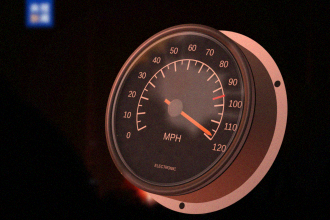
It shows value=117.5 unit=mph
